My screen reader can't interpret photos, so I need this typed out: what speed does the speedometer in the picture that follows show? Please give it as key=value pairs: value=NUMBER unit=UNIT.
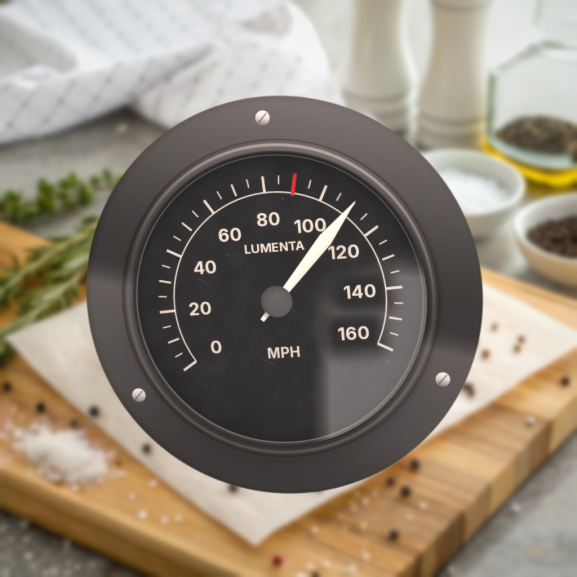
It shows value=110 unit=mph
